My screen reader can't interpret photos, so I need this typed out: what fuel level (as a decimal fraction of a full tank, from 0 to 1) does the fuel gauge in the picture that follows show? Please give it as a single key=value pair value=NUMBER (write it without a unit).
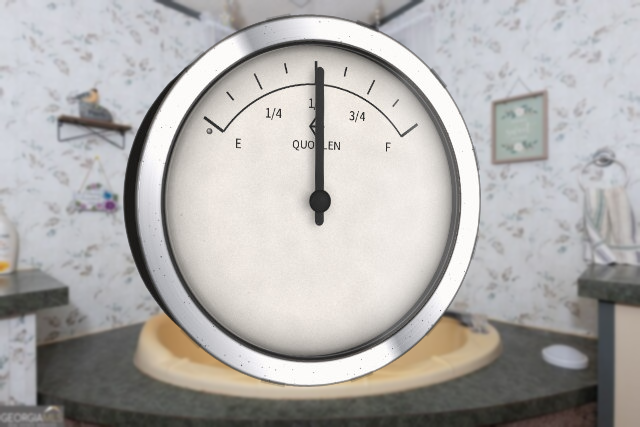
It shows value=0.5
